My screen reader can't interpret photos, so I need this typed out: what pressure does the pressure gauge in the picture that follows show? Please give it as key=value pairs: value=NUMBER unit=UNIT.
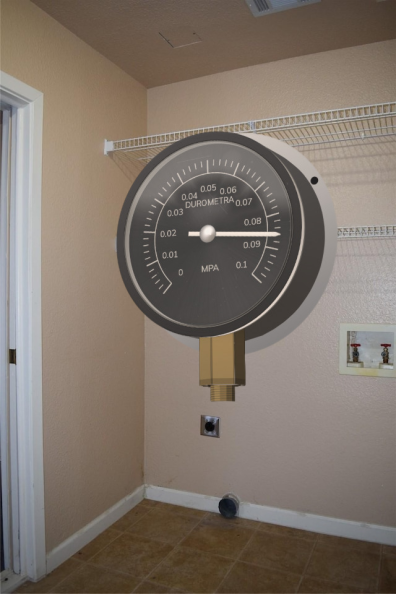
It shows value=0.086 unit=MPa
